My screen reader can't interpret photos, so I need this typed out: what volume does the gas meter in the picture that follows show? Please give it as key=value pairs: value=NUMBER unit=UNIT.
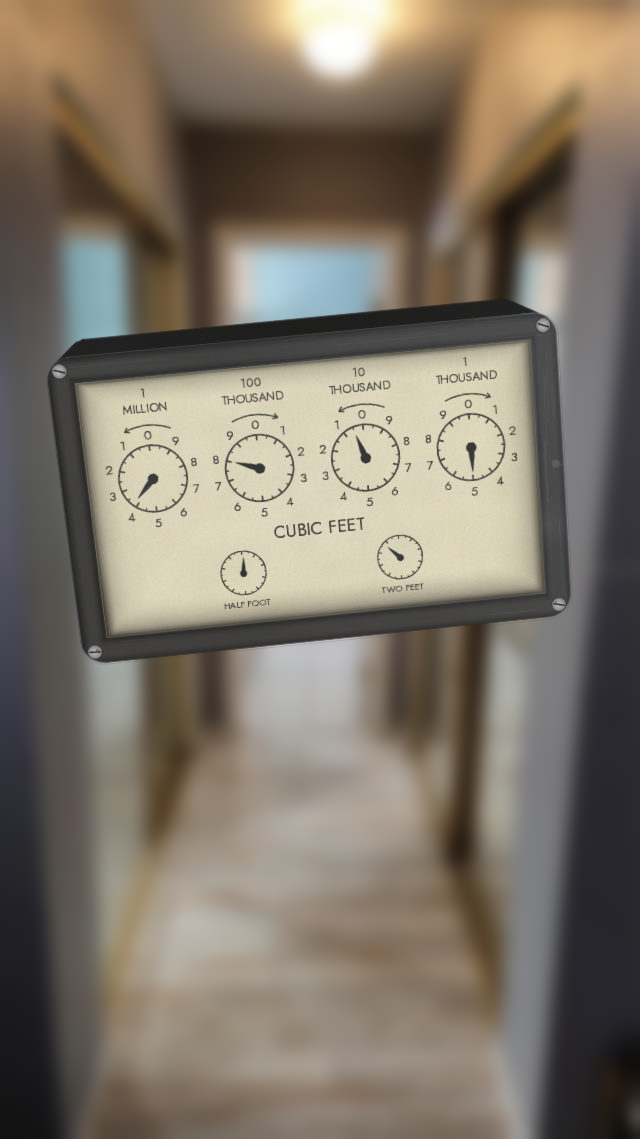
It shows value=380500 unit=ft³
